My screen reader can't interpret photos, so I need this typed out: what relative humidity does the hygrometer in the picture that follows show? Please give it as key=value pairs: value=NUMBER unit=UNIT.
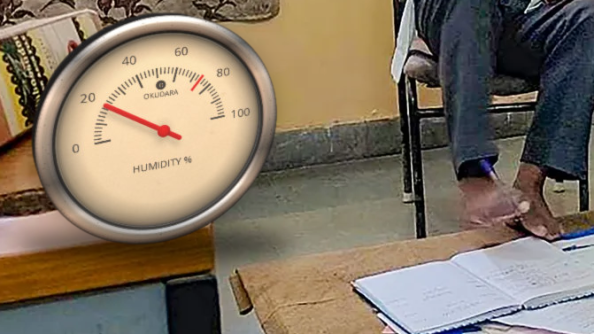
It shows value=20 unit=%
